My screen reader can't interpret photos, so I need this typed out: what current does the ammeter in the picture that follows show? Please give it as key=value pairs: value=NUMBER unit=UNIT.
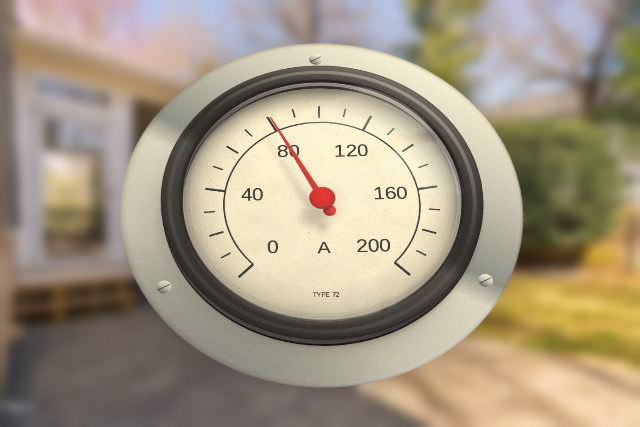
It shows value=80 unit=A
